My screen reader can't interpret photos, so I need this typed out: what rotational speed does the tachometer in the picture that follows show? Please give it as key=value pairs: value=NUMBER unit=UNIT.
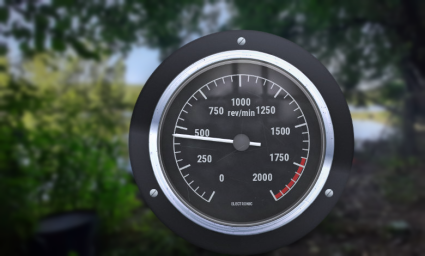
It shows value=450 unit=rpm
